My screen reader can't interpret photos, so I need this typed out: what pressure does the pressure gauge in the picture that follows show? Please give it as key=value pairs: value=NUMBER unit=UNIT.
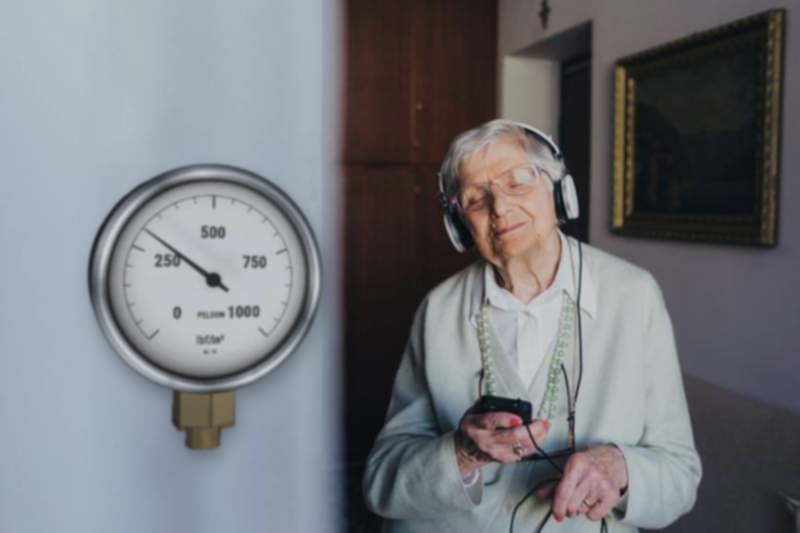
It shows value=300 unit=psi
